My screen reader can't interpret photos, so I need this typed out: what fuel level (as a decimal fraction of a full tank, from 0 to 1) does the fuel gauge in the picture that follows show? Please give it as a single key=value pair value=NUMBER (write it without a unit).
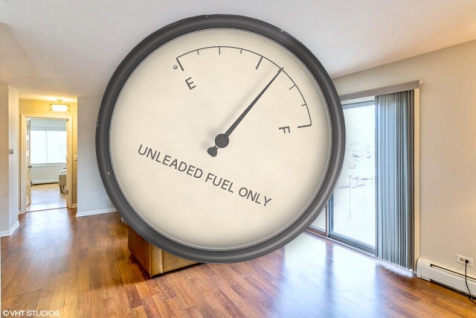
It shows value=0.625
